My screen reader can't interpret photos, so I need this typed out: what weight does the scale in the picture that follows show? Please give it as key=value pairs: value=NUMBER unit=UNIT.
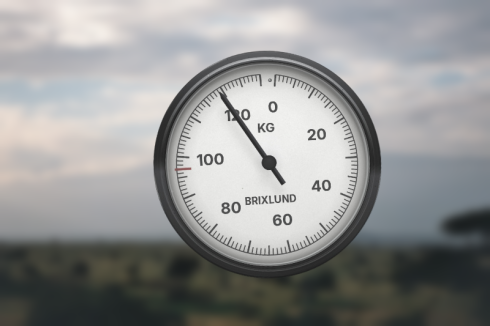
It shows value=119 unit=kg
